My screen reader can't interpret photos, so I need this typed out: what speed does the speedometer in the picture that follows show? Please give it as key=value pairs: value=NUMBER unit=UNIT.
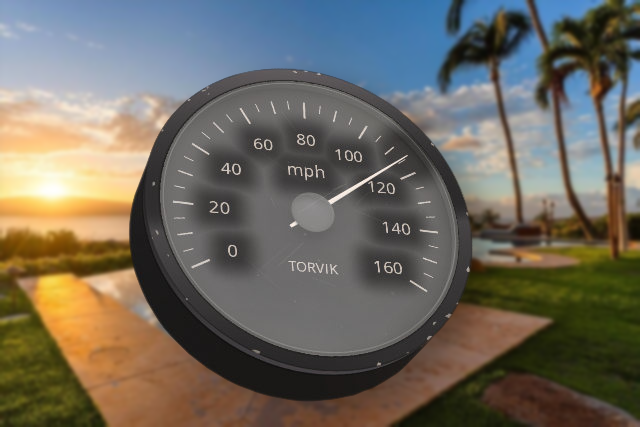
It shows value=115 unit=mph
